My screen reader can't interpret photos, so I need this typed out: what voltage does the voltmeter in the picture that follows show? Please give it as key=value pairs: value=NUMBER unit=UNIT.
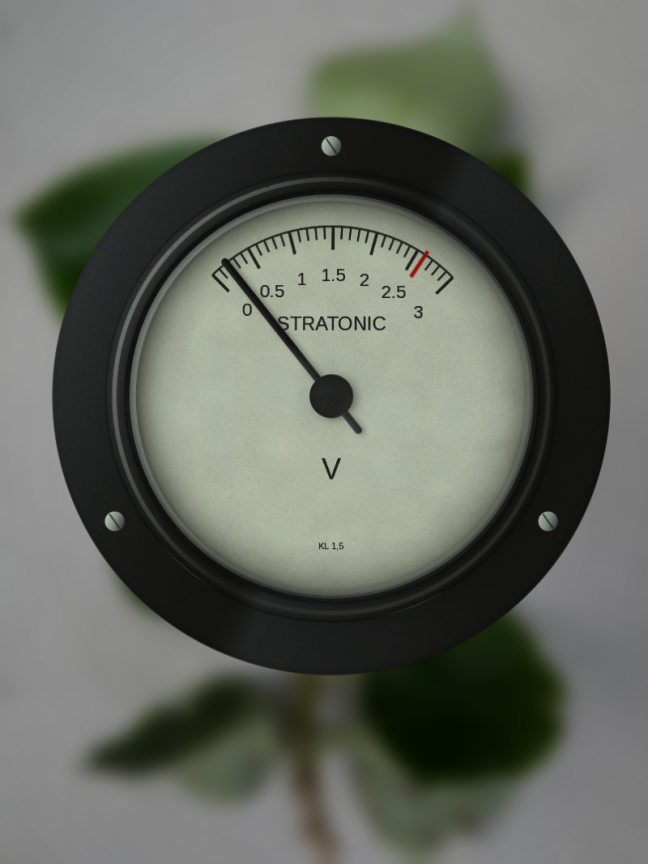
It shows value=0.2 unit=V
